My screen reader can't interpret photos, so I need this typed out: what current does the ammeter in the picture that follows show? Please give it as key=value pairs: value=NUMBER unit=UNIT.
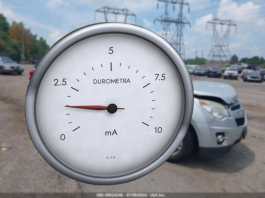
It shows value=1.5 unit=mA
